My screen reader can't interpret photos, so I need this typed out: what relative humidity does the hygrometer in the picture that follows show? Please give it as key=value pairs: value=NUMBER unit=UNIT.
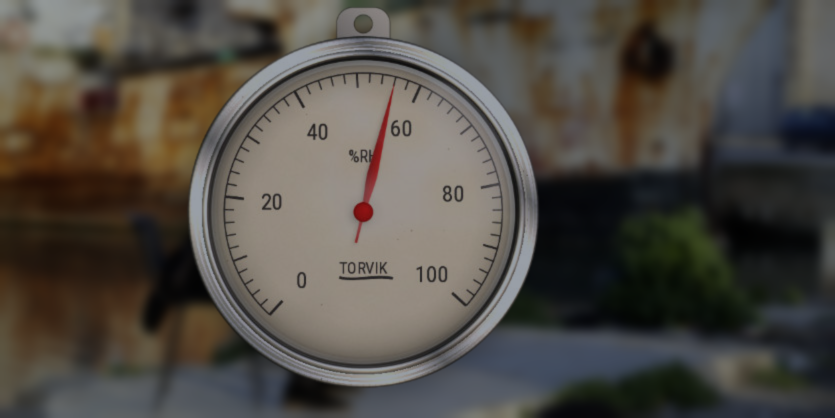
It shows value=56 unit=%
